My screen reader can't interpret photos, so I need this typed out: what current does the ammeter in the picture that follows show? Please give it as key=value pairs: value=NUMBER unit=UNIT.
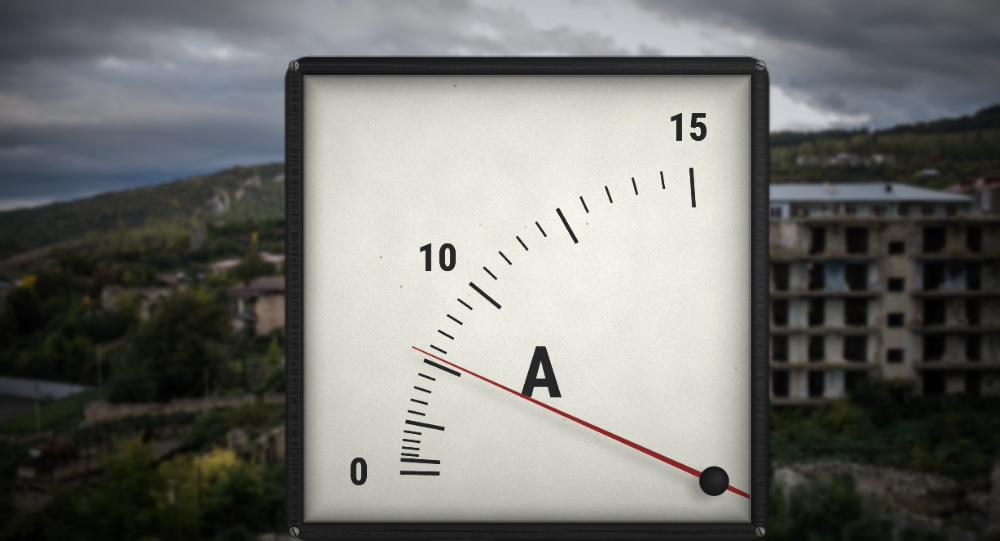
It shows value=7.75 unit=A
